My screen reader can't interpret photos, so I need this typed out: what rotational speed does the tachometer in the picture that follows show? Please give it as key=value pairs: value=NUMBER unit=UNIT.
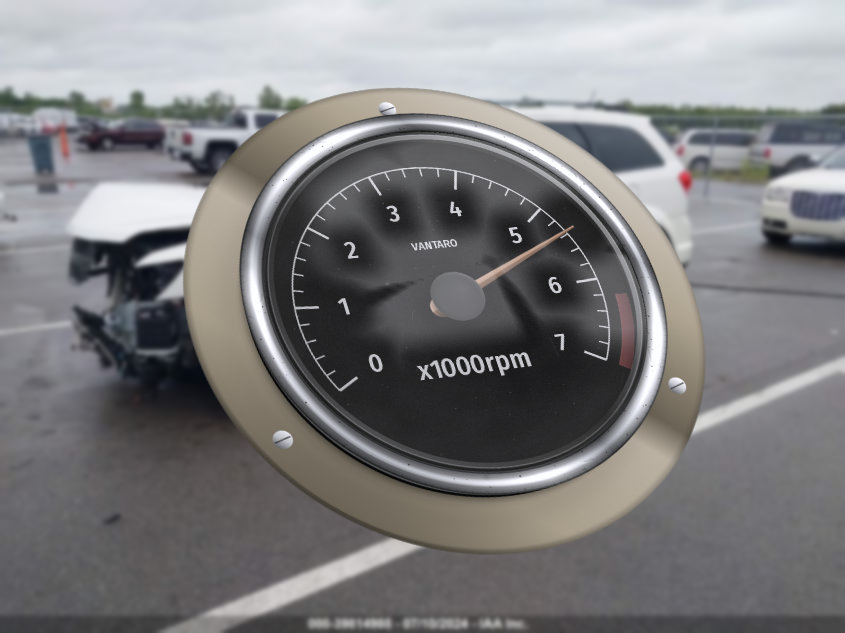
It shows value=5400 unit=rpm
